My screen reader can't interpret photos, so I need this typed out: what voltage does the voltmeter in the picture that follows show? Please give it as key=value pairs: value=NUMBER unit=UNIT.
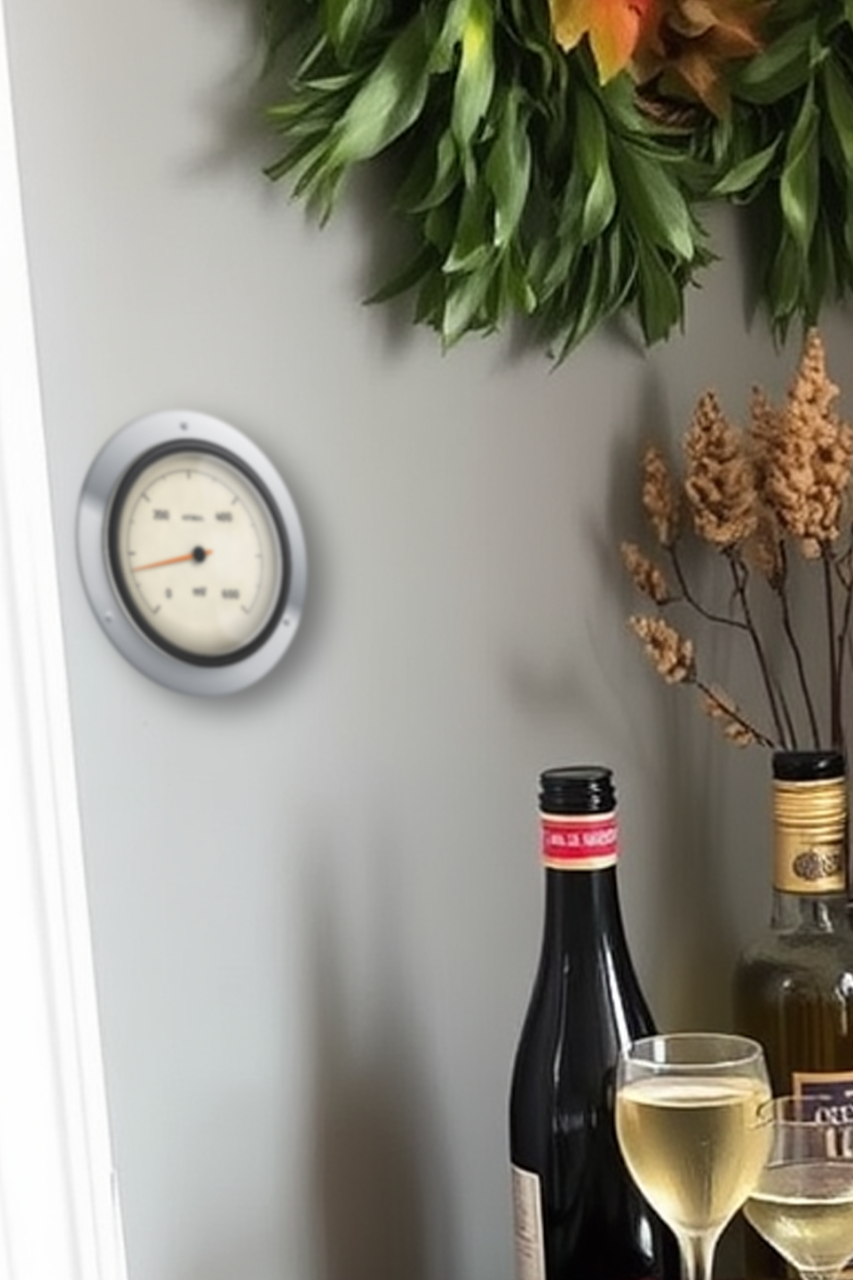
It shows value=75 unit=mV
